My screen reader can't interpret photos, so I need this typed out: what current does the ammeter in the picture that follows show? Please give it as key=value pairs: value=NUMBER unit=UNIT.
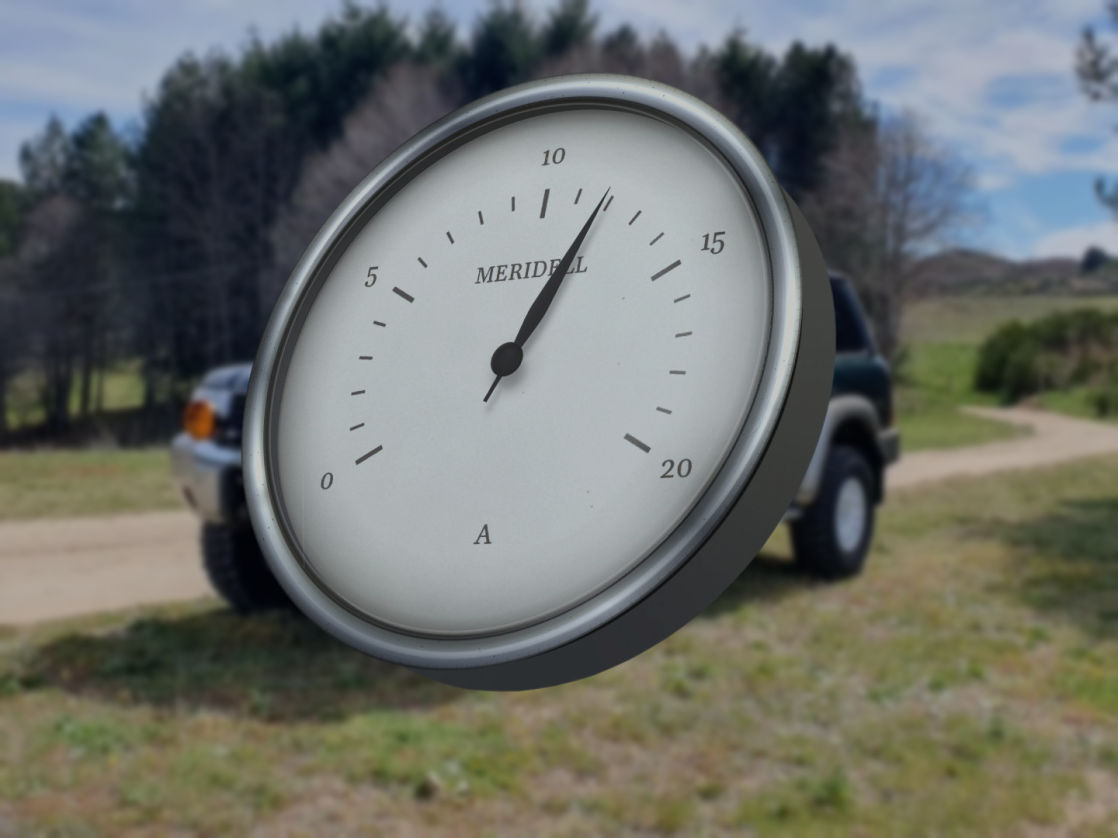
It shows value=12 unit=A
